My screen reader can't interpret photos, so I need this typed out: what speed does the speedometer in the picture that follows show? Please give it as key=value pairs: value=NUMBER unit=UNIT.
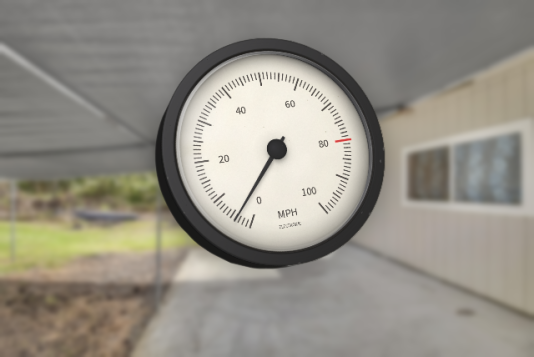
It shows value=4 unit=mph
